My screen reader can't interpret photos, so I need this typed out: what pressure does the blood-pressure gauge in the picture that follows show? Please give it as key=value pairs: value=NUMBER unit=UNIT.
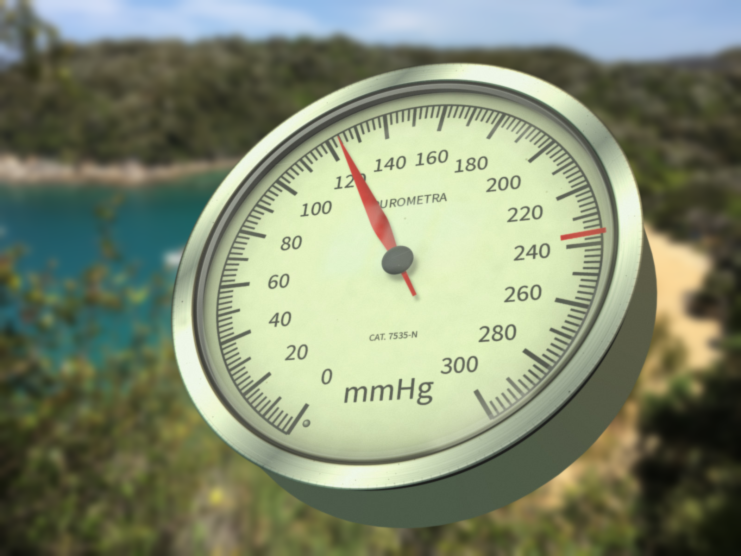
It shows value=124 unit=mmHg
